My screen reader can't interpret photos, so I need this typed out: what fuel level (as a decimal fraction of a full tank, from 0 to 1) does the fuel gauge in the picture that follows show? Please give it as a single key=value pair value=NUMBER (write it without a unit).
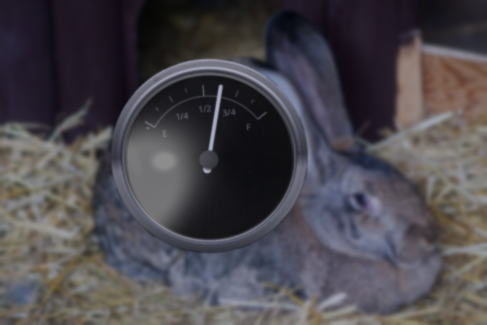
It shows value=0.625
